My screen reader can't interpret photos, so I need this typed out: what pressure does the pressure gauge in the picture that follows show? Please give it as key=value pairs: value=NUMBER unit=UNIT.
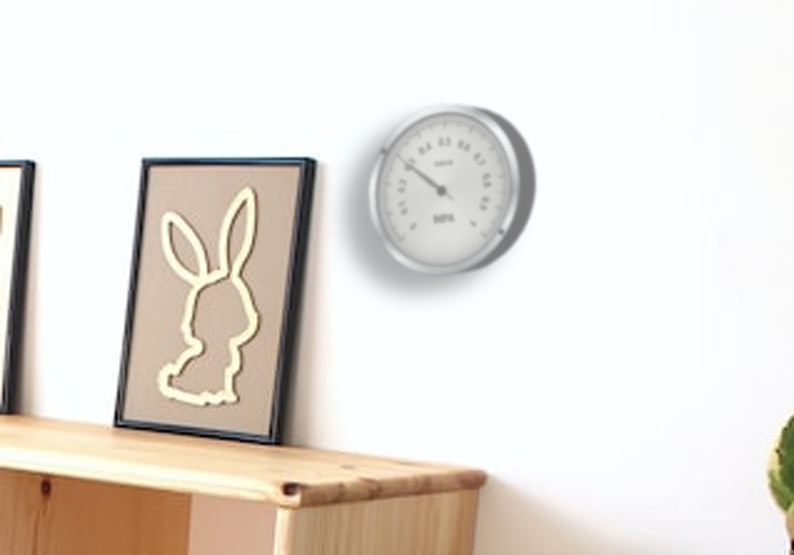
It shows value=0.3 unit=MPa
